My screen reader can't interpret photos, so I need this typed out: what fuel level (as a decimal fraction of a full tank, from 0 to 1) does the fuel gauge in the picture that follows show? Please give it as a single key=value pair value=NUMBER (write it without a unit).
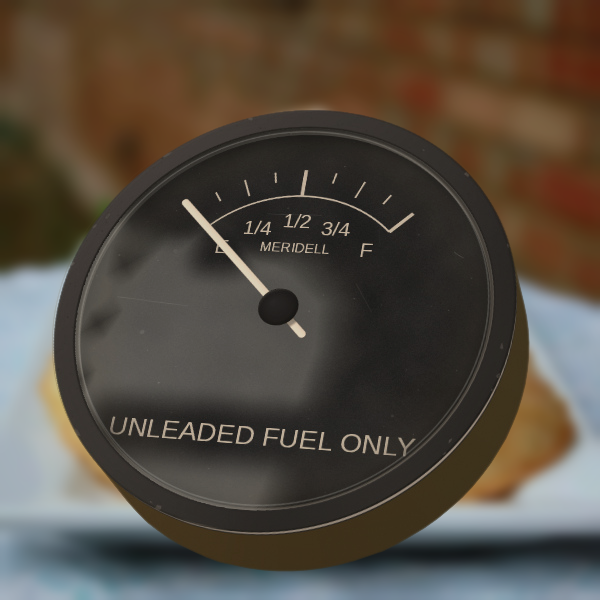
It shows value=0
